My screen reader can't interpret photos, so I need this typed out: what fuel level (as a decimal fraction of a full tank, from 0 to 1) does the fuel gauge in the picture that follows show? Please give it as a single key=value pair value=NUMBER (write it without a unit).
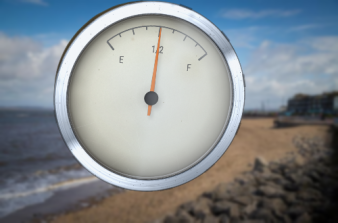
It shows value=0.5
